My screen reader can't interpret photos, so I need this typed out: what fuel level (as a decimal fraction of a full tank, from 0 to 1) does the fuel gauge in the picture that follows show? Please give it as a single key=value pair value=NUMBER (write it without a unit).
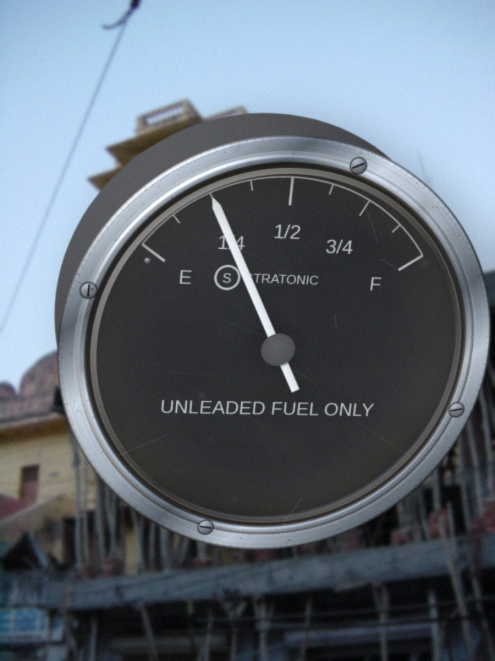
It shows value=0.25
